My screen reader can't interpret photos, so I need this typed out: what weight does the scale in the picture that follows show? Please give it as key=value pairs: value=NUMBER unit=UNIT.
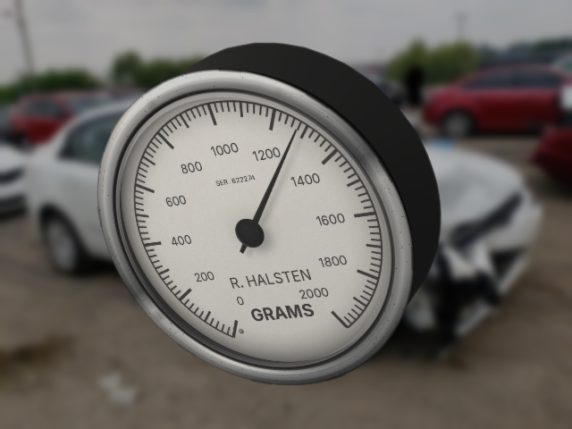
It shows value=1280 unit=g
